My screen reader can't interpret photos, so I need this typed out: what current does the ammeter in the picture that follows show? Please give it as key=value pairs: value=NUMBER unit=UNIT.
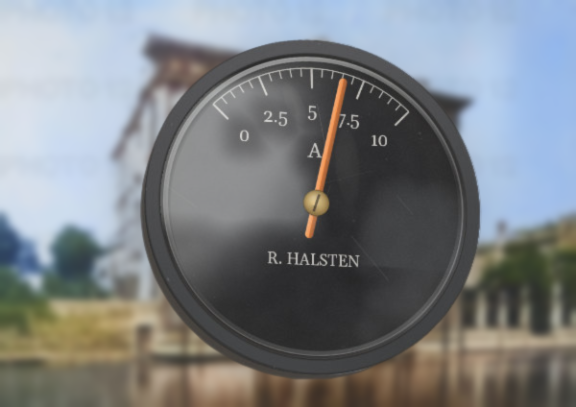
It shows value=6.5 unit=A
